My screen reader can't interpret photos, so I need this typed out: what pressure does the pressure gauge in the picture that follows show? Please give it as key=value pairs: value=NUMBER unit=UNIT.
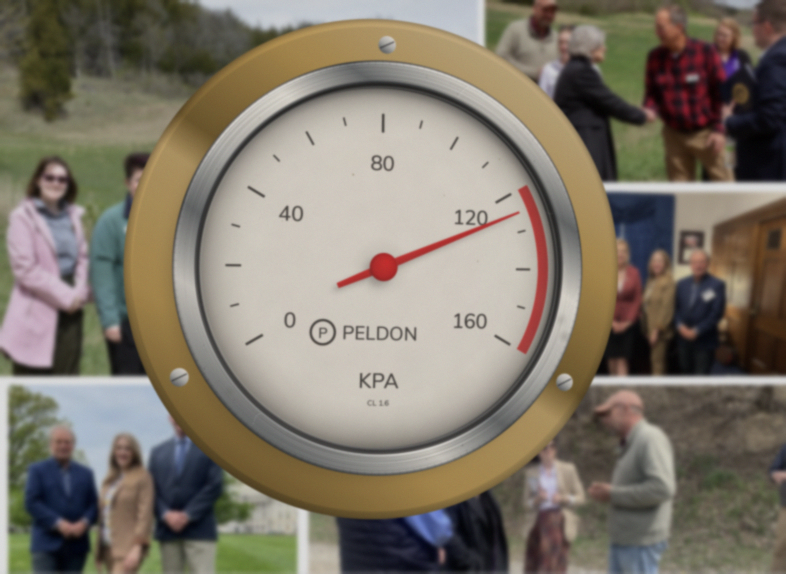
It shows value=125 unit=kPa
